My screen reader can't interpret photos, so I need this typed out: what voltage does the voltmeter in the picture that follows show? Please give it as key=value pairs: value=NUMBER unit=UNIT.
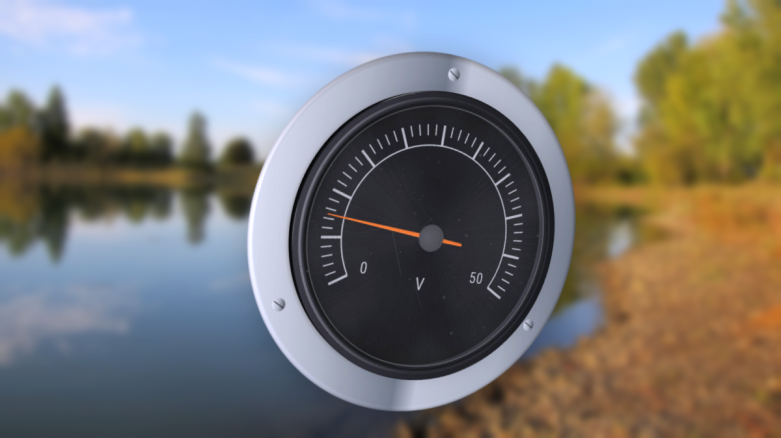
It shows value=7.5 unit=V
